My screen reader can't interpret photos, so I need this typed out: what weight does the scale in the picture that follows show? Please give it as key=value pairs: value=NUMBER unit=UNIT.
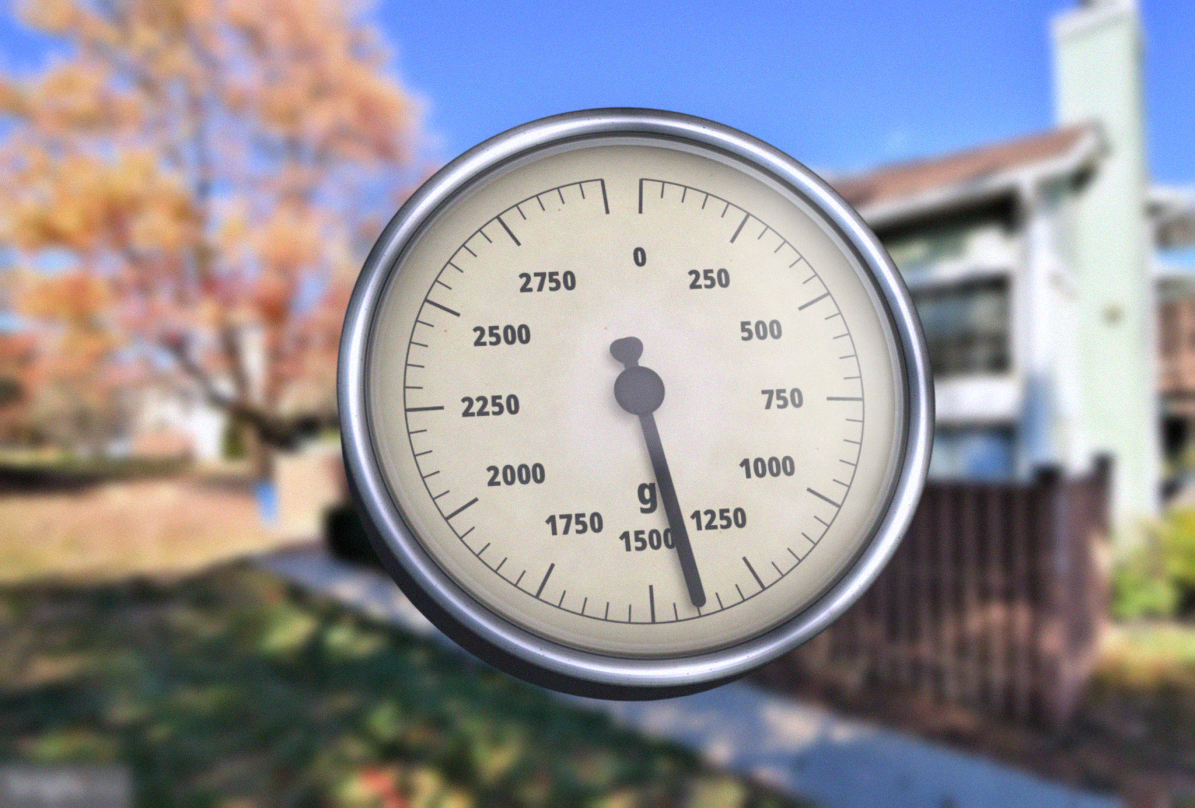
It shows value=1400 unit=g
